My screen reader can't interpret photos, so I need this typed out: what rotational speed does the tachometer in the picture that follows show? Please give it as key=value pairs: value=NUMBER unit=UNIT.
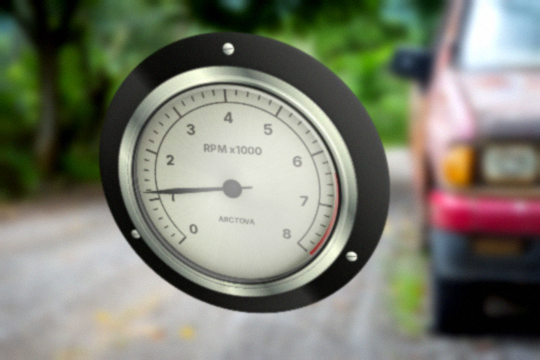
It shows value=1200 unit=rpm
